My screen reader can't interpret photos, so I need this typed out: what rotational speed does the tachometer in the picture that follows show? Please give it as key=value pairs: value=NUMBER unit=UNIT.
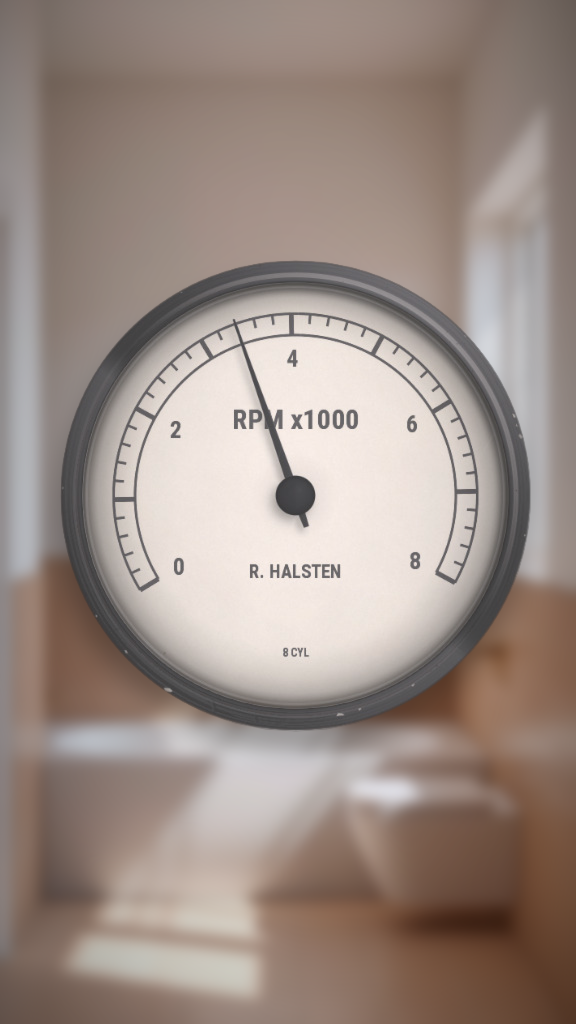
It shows value=3400 unit=rpm
